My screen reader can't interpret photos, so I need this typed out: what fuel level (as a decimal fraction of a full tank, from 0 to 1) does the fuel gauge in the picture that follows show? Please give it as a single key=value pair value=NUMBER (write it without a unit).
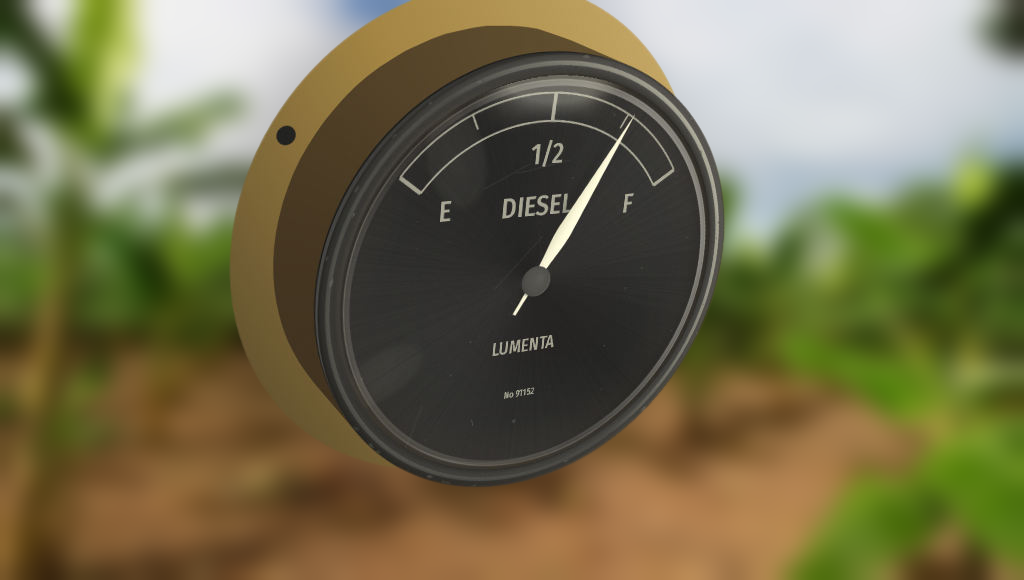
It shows value=0.75
